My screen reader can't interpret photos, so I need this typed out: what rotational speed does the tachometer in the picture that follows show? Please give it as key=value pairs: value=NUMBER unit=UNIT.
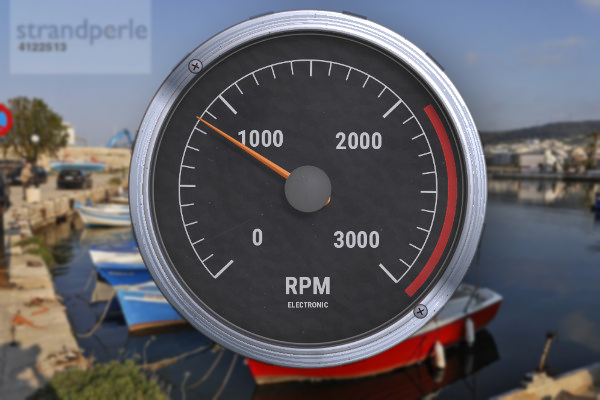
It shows value=850 unit=rpm
